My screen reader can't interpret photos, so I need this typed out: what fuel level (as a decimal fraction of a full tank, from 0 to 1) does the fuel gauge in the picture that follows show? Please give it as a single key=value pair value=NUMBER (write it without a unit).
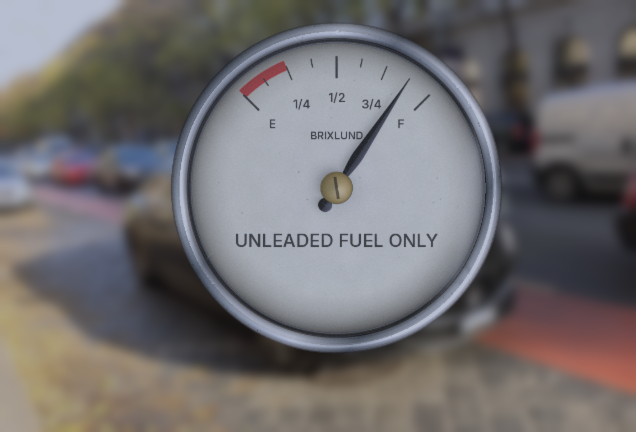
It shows value=0.875
